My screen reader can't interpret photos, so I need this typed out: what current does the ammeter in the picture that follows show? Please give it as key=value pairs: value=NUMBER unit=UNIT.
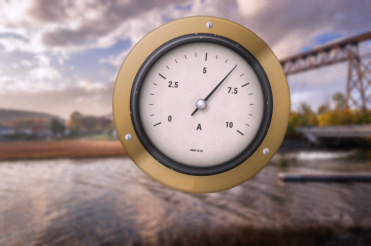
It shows value=6.5 unit=A
